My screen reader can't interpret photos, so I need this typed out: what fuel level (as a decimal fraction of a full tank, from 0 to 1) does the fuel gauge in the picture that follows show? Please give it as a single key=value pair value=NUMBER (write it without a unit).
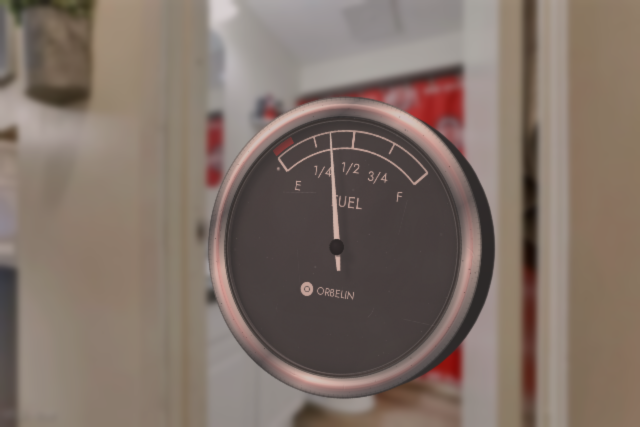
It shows value=0.375
